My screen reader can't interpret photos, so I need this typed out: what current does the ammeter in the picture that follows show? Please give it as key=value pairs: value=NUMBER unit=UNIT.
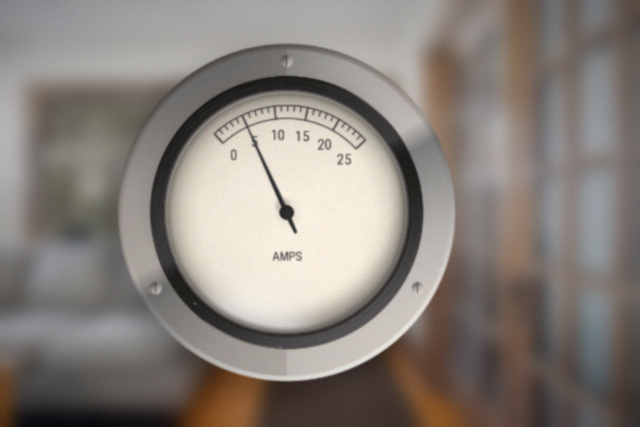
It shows value=5 unit=A
